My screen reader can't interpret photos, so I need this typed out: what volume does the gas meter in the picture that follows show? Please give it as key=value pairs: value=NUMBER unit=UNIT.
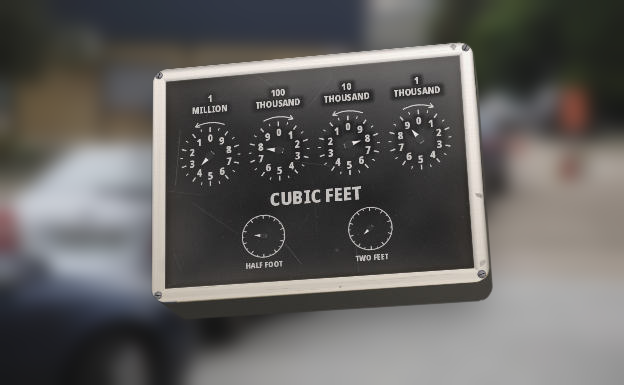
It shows value=377900 unit=ft³
